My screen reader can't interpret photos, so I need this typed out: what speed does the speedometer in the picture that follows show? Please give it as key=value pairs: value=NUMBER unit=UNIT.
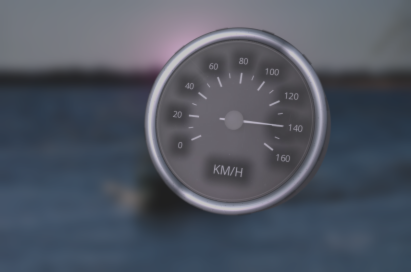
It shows value=140 unit=km/h
